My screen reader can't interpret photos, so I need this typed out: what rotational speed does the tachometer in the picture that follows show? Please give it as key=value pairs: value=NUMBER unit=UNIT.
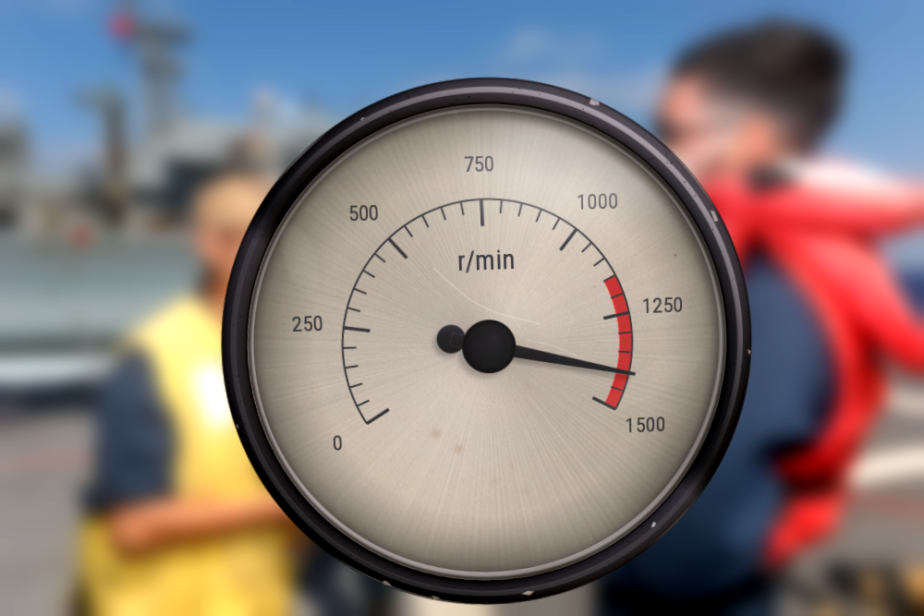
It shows value=1400 unit=rpm
